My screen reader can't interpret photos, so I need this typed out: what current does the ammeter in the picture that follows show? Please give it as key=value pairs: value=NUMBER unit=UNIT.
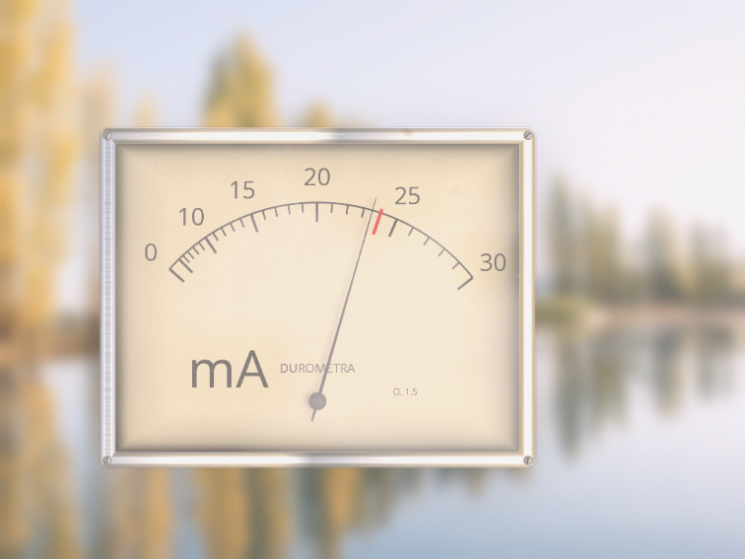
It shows value=23.5 unit=mA
